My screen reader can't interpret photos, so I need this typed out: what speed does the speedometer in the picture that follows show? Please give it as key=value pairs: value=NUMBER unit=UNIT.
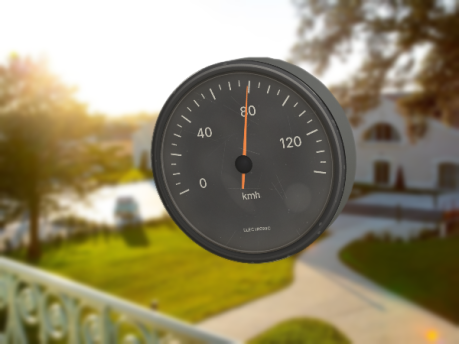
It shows value=80 unit=km/h
